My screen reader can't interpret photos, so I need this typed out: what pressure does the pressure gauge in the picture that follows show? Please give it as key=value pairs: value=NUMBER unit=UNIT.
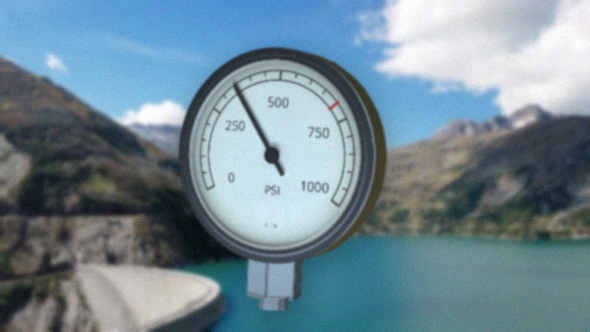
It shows value=350 unit=psi
